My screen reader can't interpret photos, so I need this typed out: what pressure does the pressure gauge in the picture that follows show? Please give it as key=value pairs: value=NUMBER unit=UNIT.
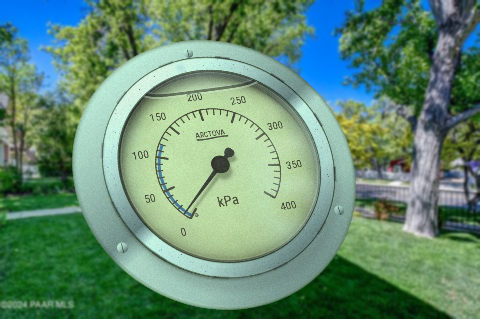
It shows value=10 unit=kPa
